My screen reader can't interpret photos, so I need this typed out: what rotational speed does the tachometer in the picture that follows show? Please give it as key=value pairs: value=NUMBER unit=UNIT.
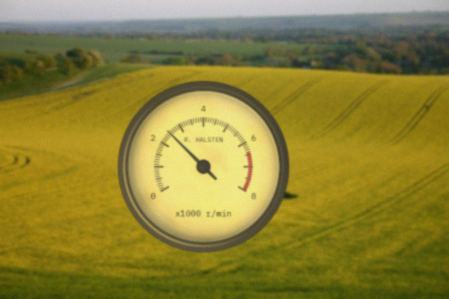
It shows value=2500 unit=rpm
